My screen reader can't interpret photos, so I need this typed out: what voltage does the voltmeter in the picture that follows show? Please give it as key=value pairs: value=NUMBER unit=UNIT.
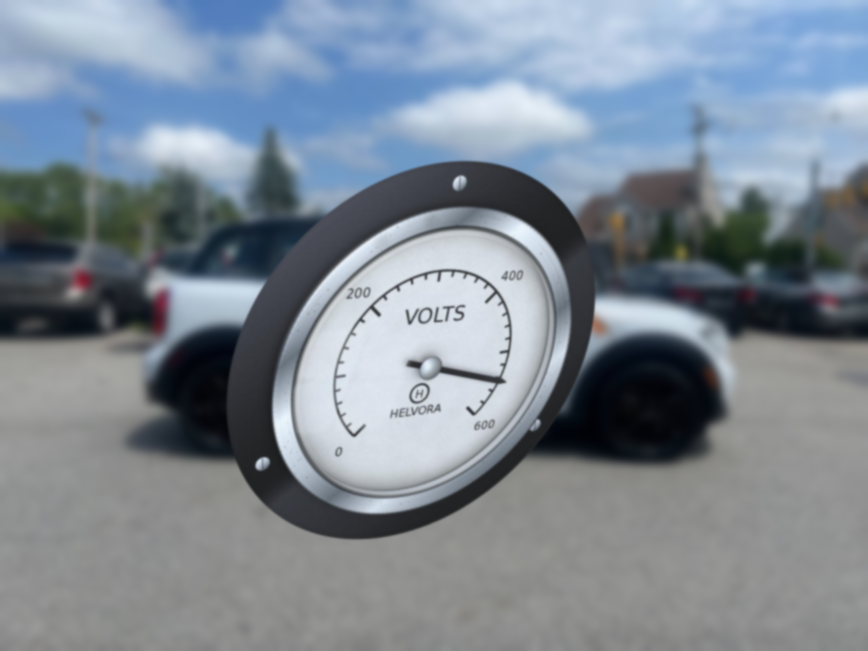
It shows value=540 unit=V
